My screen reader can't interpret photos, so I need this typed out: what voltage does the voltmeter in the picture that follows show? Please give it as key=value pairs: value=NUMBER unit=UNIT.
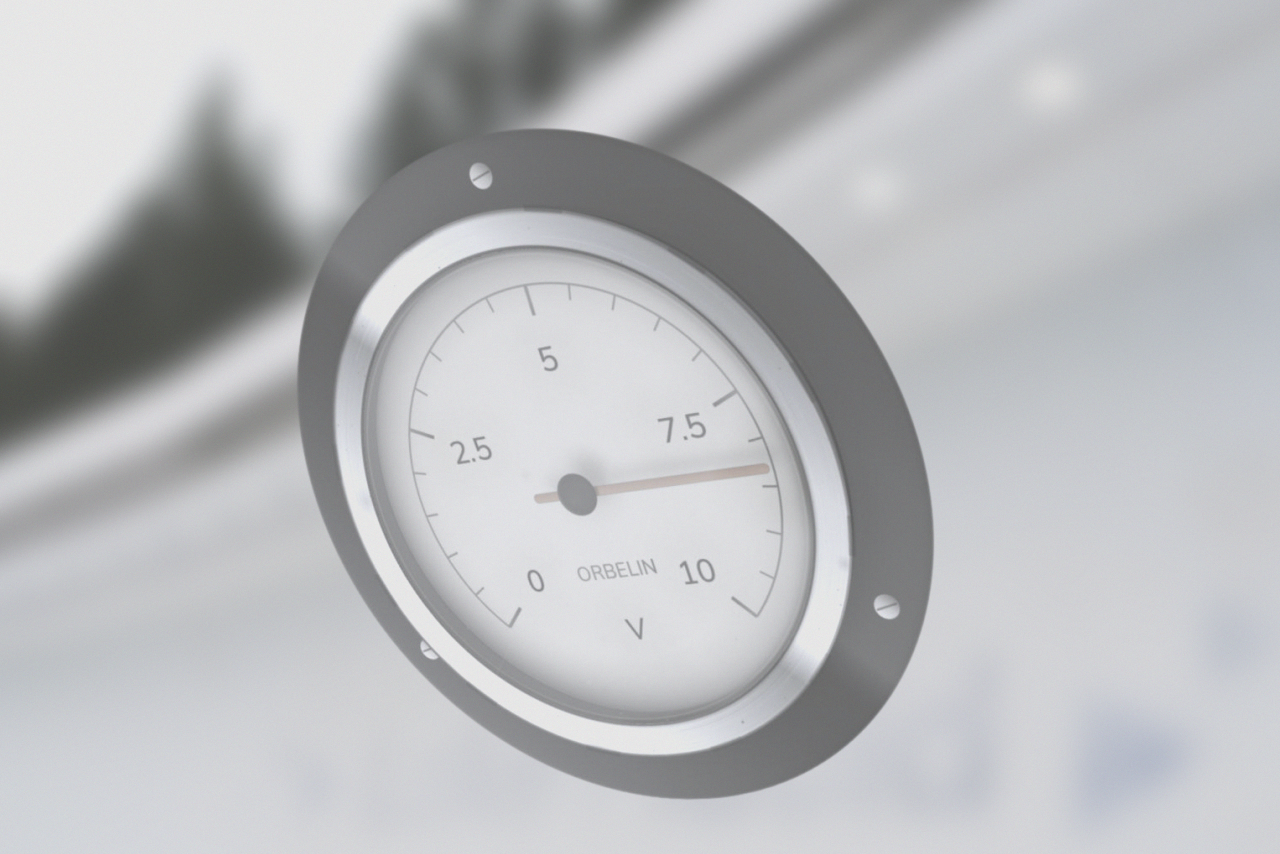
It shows value=8.25 unit=V
